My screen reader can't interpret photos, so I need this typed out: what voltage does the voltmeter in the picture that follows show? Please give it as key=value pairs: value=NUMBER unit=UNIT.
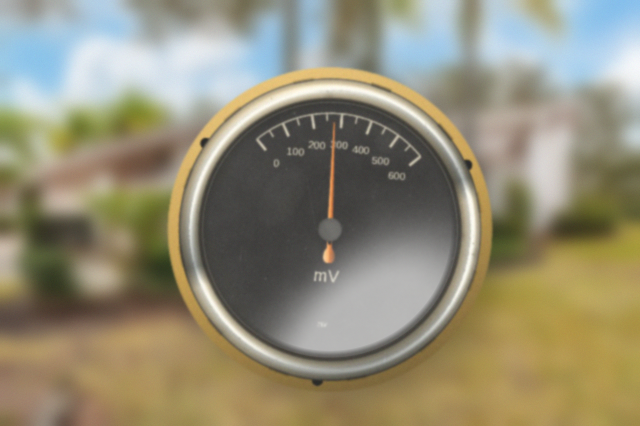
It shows value=275 unit=mV
